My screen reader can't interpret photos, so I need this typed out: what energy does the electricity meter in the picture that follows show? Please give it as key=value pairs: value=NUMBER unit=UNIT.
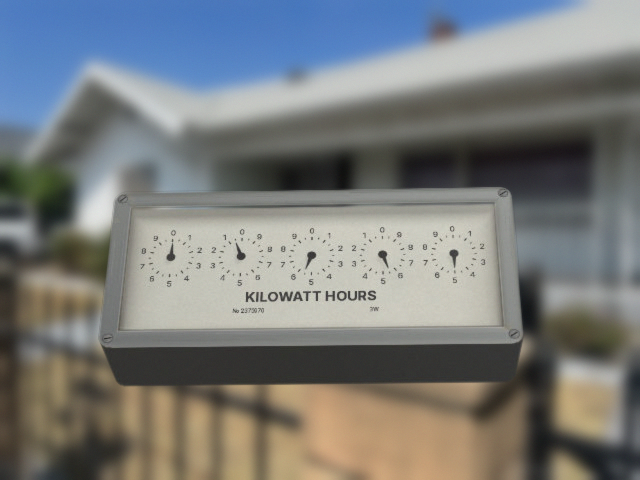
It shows value=555 unit=kWh
